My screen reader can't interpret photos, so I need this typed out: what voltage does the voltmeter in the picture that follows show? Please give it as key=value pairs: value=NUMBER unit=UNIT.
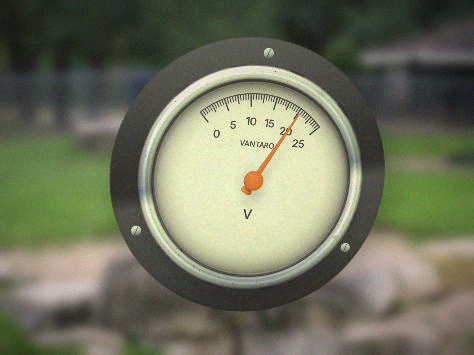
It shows value=20 unit=V
